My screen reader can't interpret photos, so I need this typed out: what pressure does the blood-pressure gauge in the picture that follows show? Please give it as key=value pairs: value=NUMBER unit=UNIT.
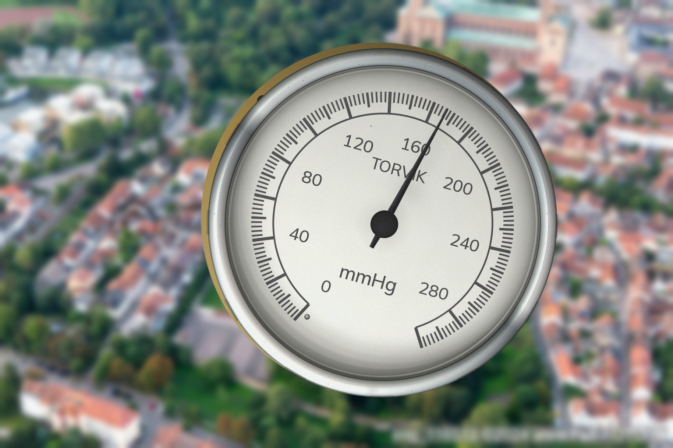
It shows value=166 unit=mmHg
